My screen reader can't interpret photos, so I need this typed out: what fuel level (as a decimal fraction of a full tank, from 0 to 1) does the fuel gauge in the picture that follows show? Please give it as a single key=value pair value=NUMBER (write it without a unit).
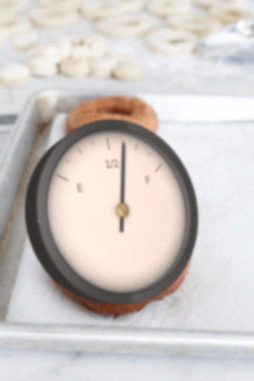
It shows value=0.625
